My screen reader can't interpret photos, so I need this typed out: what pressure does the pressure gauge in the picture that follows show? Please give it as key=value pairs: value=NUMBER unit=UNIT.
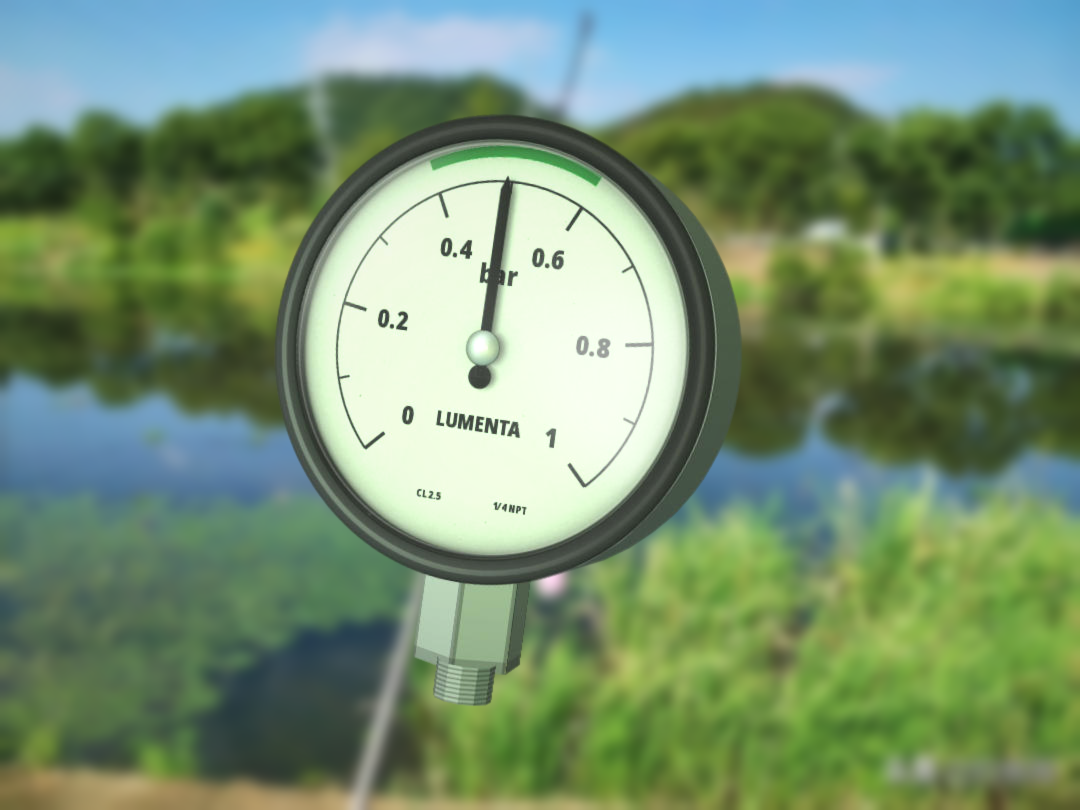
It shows value=0.5 unit=bar
